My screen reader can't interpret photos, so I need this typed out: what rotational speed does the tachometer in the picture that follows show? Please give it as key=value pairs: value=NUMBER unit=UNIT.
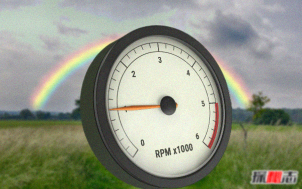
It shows value=1000 unit=rpm
